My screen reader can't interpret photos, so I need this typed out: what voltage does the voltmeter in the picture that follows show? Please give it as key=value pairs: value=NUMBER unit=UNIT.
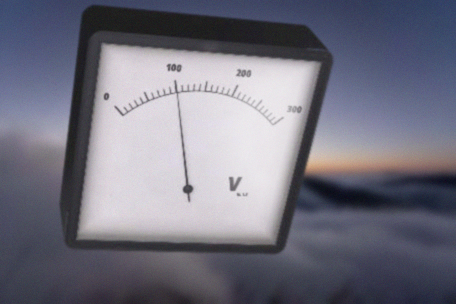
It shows value=100 unit=V
